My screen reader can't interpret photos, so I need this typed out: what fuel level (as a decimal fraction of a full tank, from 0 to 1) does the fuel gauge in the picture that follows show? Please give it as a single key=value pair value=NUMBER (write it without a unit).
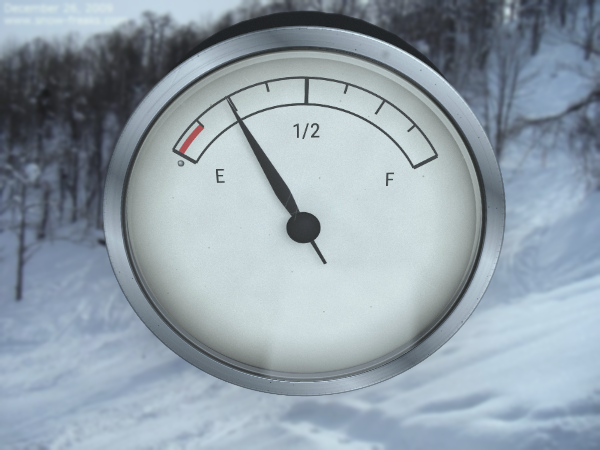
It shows value=0.25
